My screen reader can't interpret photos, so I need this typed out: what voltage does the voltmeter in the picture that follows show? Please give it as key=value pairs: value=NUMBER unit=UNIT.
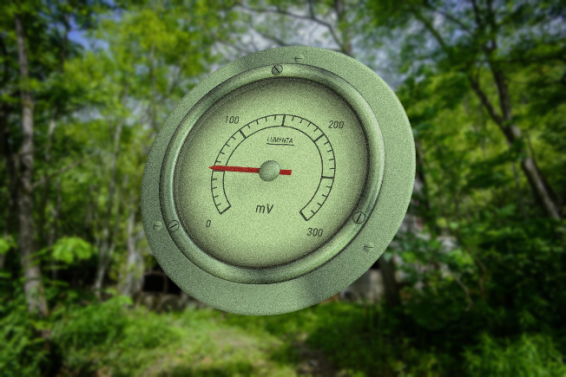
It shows value=50 unit=mV
